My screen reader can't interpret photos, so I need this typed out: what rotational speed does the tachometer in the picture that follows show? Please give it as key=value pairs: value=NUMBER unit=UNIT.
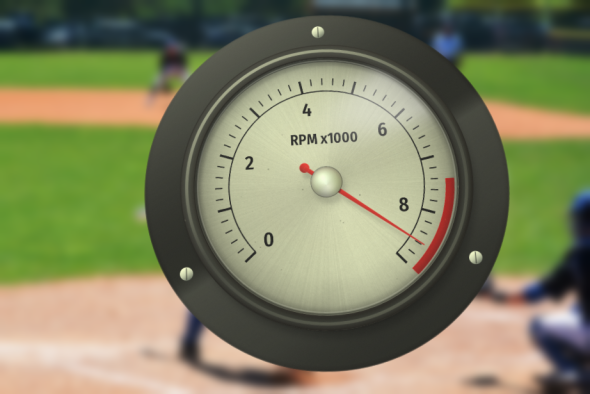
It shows value=8600 unit=rpm
